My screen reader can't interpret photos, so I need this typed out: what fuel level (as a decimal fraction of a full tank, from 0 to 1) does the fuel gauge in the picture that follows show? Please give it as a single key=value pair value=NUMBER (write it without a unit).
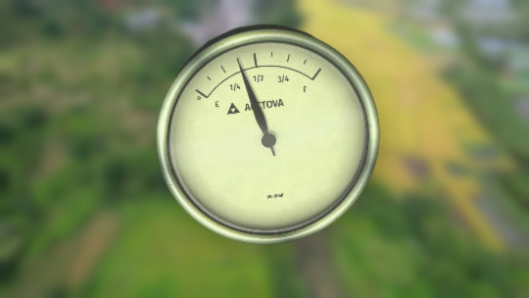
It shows value=0.375
